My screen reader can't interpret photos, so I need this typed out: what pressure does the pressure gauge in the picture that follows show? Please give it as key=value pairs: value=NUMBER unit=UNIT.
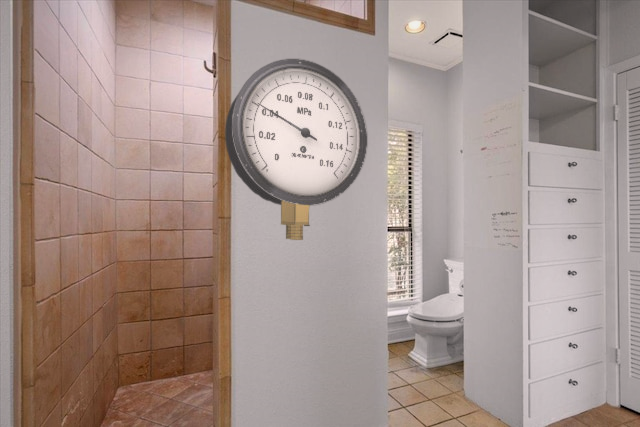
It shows value=0.04 unit=MPa
